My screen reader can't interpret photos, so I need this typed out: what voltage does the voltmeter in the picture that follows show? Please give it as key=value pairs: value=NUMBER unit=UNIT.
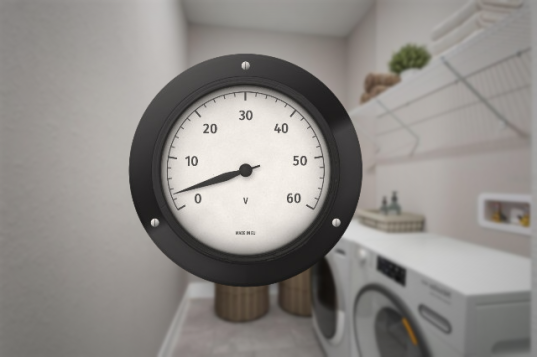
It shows value=3 unit=V
